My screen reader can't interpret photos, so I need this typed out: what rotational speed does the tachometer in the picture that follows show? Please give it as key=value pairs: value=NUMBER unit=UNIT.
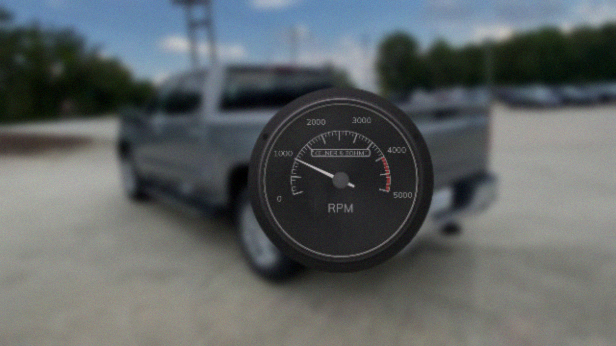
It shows value=1000 unit=rpm
